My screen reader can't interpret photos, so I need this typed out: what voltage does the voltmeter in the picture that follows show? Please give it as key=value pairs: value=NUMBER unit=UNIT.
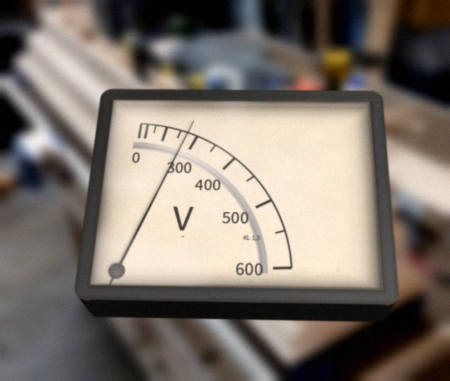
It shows value=275 unit=V
